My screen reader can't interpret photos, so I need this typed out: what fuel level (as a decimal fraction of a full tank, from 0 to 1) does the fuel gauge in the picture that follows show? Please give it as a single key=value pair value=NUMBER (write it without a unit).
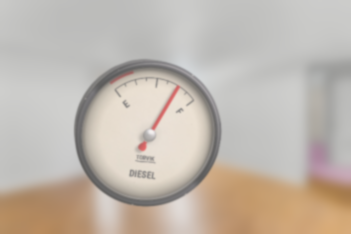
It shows value=0.75
